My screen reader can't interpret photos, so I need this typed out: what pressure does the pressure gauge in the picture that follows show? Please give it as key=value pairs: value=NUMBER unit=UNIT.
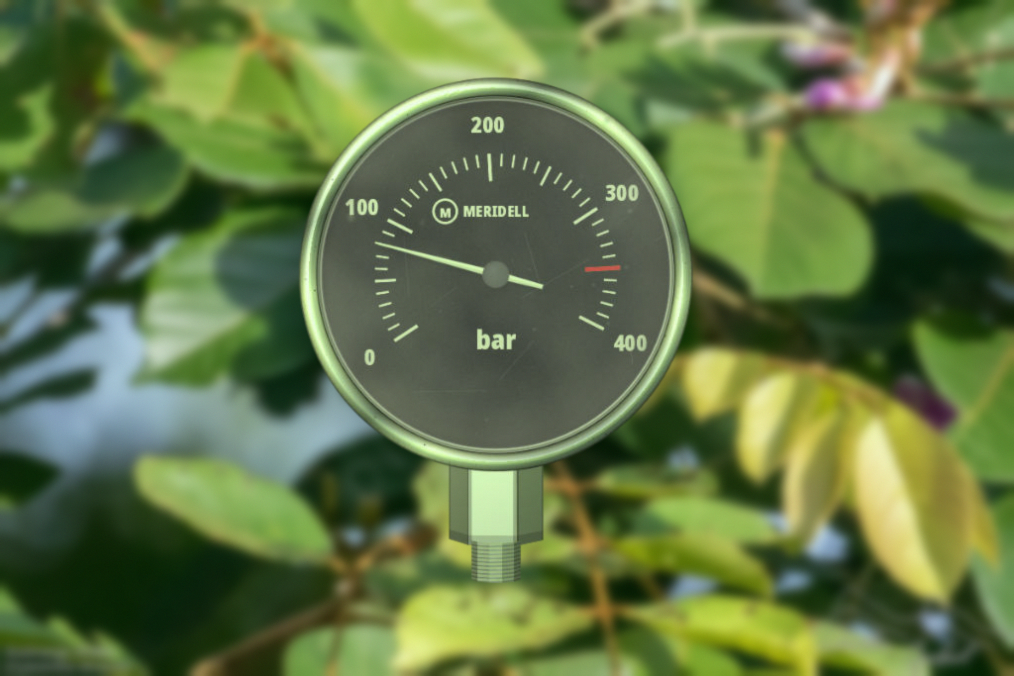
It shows value=80 unit=bar
